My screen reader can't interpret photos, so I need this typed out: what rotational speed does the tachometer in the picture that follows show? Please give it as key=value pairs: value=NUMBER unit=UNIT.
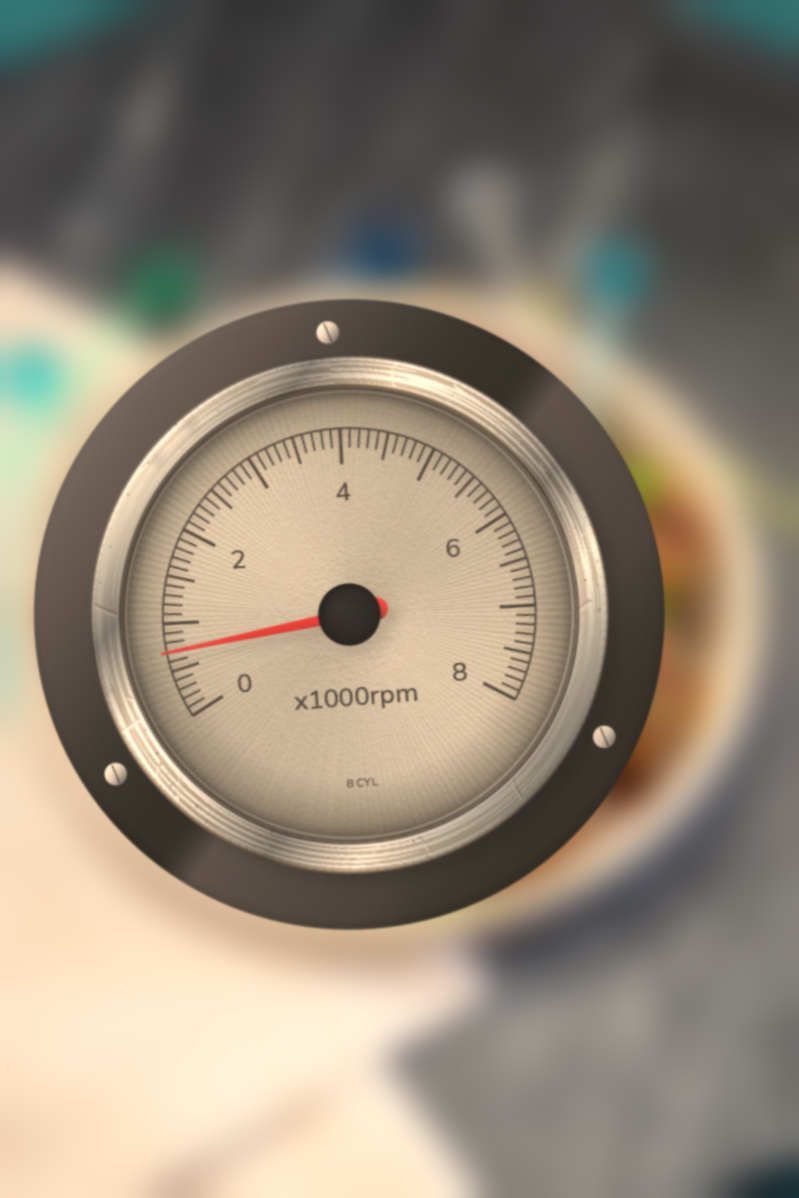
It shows value=700 unit=rpm
